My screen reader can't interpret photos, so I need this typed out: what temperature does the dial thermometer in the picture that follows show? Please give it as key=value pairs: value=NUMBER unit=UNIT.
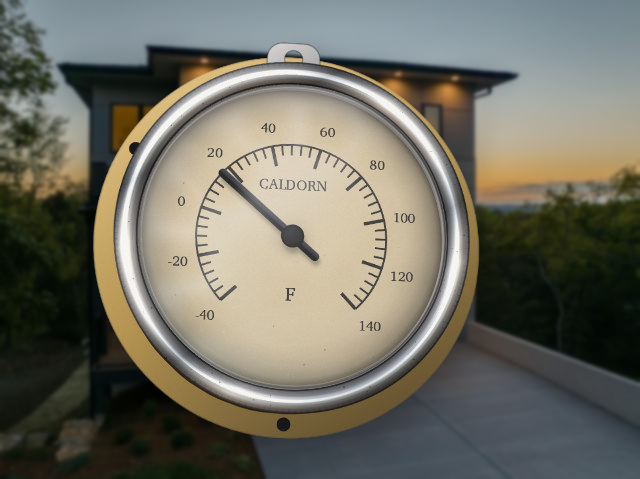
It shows value=16 unit=°F
